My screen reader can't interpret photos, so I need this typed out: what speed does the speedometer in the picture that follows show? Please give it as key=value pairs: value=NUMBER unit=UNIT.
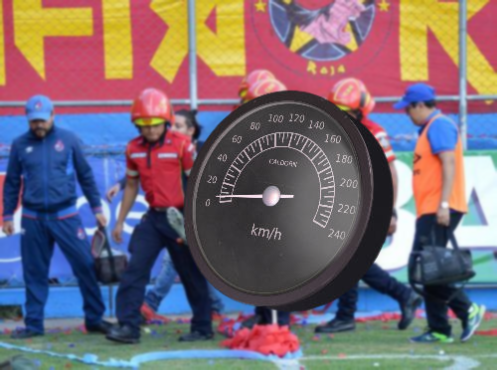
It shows value=5 unit=km/h
